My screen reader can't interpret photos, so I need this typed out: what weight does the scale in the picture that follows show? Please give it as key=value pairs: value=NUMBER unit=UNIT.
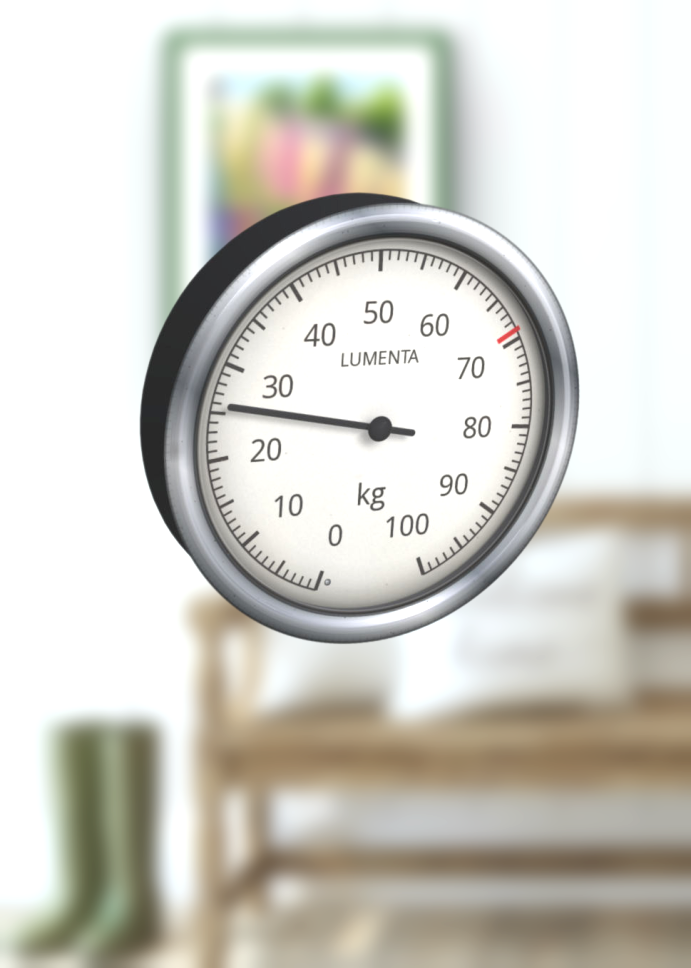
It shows value=26 unit=kg
